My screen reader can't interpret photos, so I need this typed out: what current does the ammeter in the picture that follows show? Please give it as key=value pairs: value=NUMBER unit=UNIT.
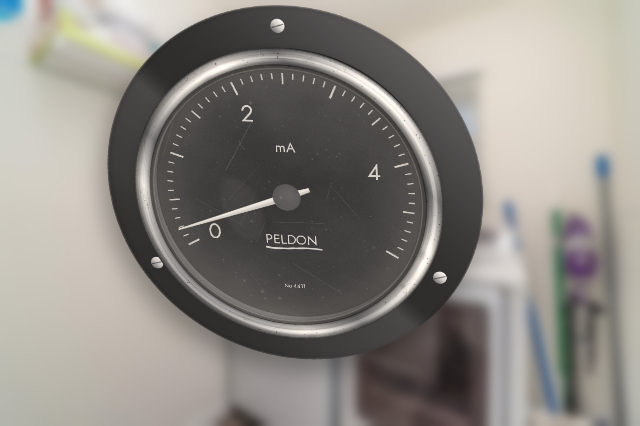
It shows value=0.2 unit=mA
